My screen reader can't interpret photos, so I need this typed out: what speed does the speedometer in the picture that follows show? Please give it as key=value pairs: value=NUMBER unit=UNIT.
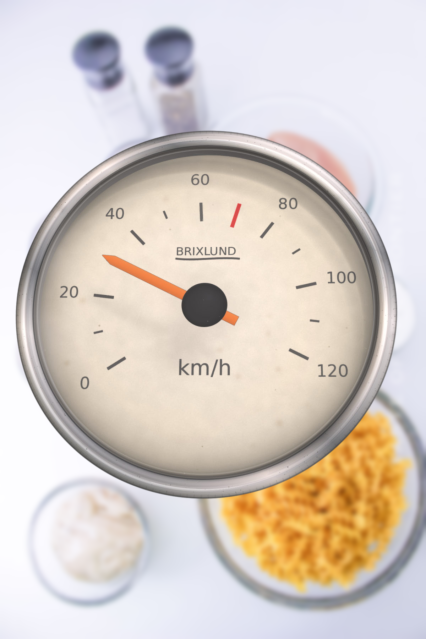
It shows value=30 unit=km/h
